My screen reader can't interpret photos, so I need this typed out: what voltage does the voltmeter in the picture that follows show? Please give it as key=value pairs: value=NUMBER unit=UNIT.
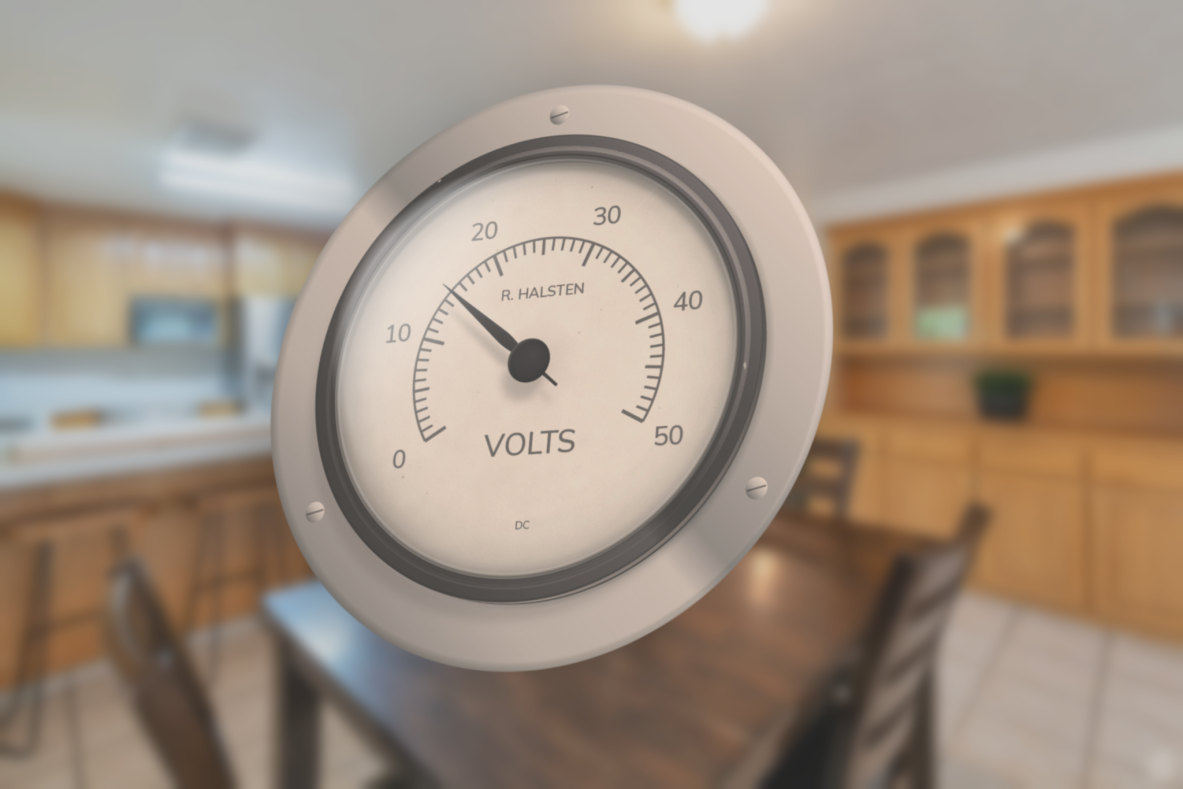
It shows value=15 unit=V
